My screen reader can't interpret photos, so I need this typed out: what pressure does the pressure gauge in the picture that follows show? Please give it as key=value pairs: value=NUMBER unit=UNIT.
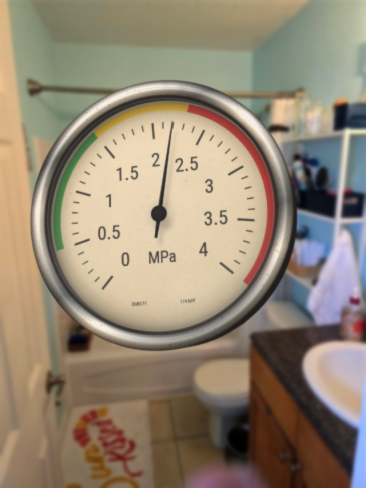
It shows value=2.2 unit=MPa
